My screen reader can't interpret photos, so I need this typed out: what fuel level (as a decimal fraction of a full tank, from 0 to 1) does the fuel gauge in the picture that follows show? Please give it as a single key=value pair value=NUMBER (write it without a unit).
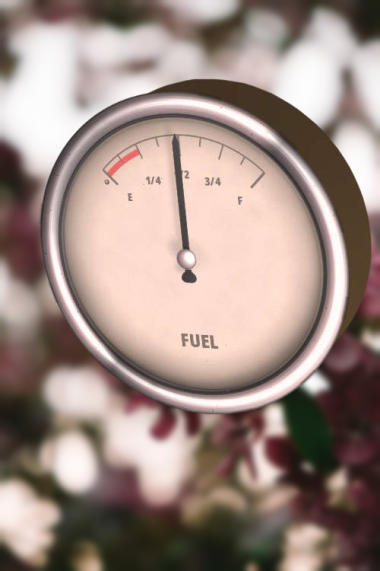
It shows value=0.5
